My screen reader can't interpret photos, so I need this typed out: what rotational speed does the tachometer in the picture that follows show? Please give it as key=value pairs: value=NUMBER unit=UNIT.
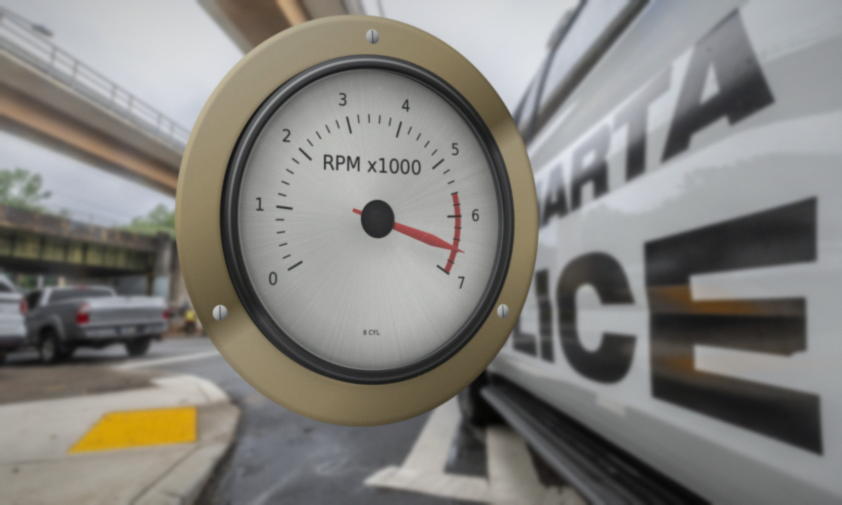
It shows value=6600 unit=rpm
